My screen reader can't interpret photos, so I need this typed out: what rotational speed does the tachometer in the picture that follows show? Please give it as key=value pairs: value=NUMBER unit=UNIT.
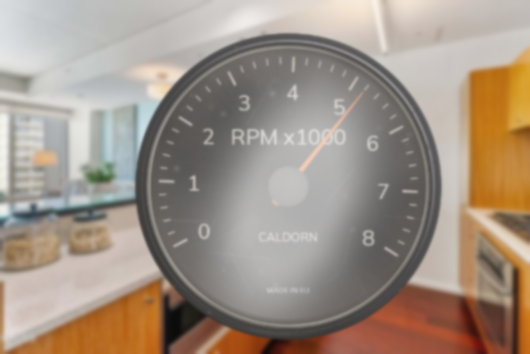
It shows value=5200 unit=rpm
